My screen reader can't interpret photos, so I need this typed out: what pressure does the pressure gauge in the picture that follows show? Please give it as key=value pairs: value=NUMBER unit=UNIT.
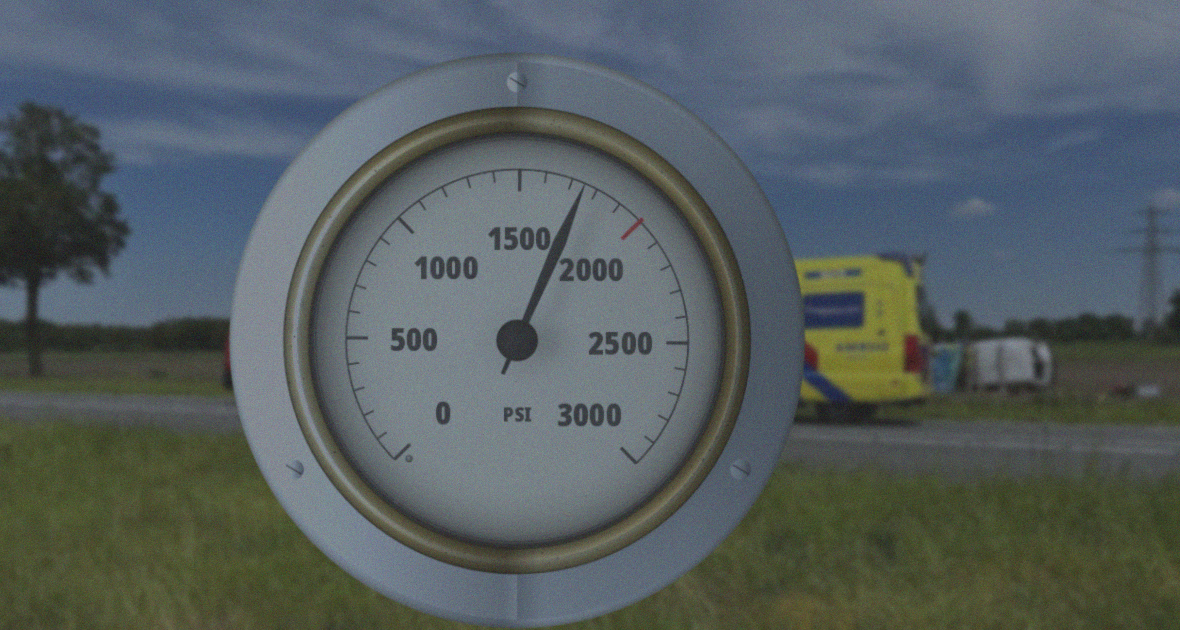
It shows value=1750 unit=psi
